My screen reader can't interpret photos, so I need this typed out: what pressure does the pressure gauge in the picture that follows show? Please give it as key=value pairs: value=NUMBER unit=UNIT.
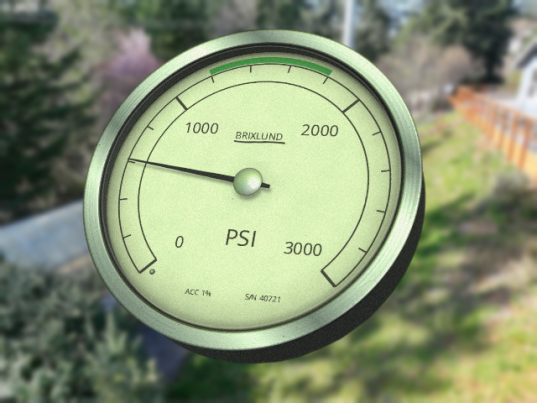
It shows value=600 unit=psi
